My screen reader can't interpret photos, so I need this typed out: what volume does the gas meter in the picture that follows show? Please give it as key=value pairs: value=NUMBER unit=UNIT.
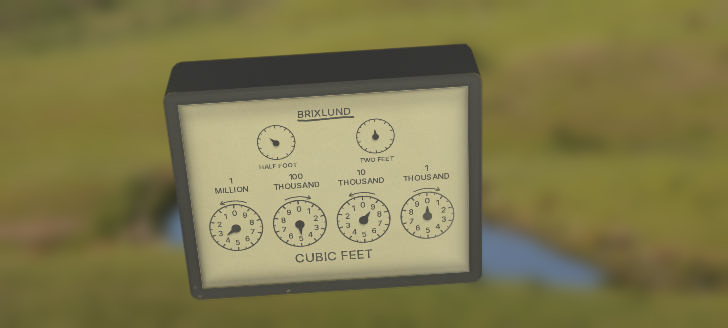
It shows value=349000 unit=ft³
